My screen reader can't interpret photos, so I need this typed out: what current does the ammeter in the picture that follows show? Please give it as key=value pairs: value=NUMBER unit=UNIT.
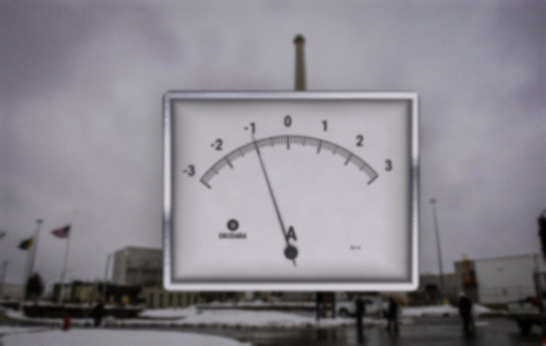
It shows value=-1 unit=A
